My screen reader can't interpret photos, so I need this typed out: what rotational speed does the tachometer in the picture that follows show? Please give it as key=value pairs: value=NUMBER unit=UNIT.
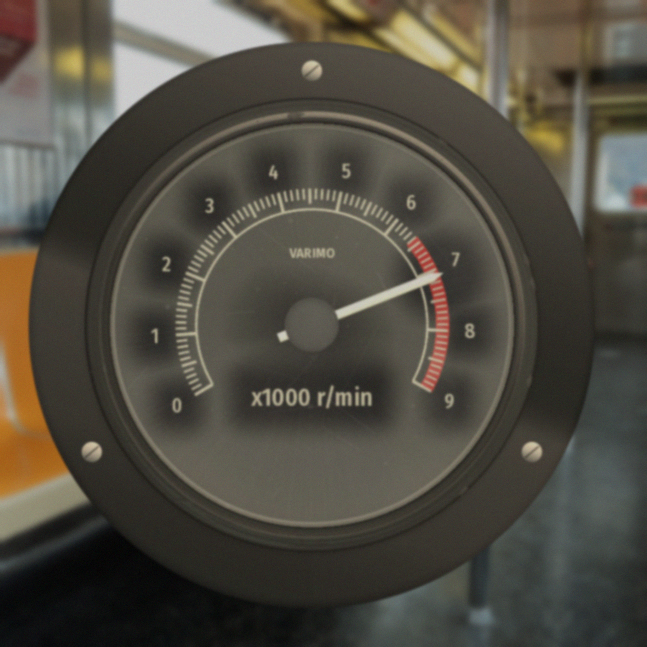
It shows value=7100 unit=rpm
